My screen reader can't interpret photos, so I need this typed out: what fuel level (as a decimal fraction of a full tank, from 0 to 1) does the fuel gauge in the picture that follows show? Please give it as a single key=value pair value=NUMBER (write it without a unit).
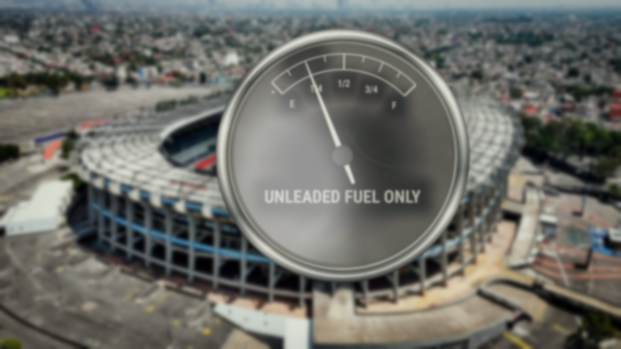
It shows value=0.25
